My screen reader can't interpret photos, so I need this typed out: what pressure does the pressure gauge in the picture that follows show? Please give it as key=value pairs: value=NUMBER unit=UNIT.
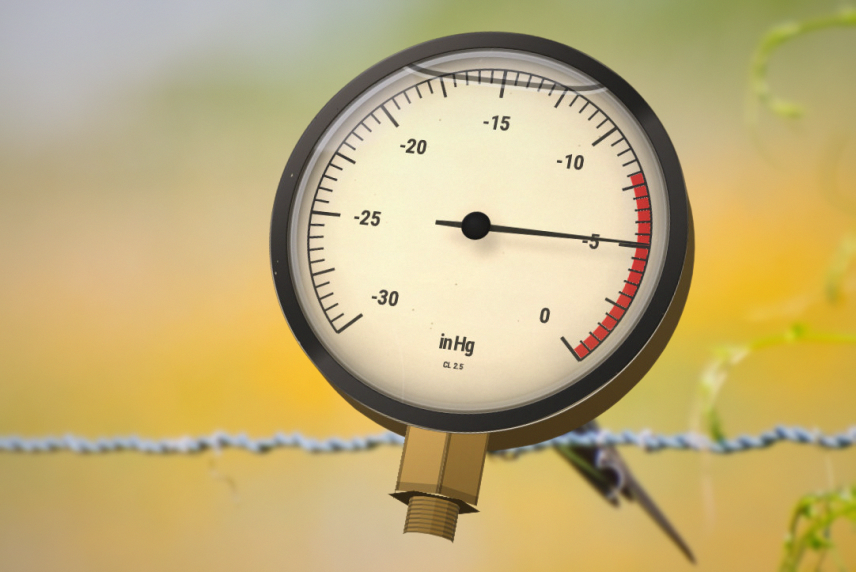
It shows value=-5 unit=inHg
